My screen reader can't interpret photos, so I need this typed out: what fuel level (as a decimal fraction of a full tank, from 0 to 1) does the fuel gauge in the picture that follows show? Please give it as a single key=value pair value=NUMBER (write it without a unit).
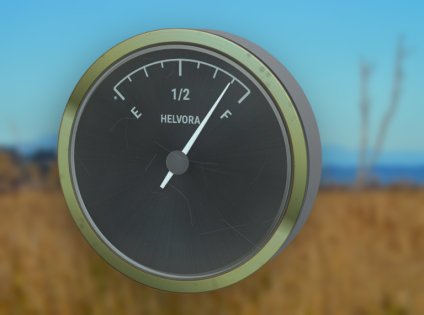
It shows value=0.875
